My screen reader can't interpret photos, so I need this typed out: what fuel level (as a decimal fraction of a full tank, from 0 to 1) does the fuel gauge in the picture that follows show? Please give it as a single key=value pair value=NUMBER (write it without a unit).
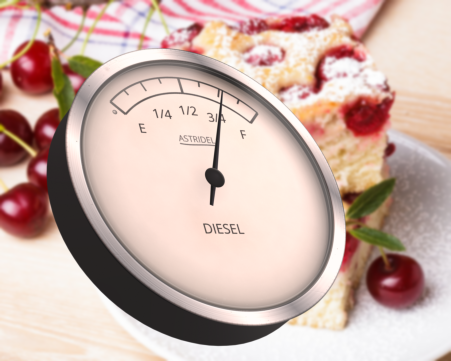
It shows value=0.75
